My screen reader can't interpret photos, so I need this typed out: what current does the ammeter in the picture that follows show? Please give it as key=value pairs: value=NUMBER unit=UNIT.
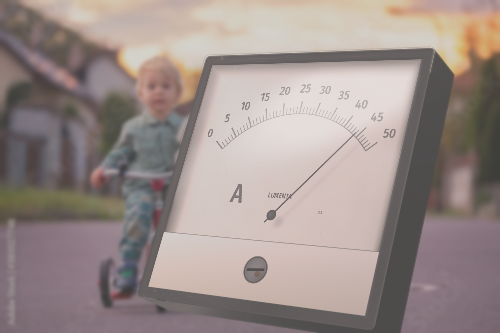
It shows value=45 unit=A
